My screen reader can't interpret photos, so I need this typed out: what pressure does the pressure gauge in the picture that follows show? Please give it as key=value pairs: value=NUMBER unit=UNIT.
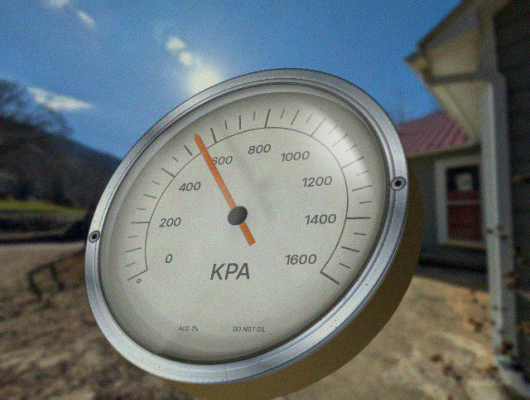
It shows value=550 unit=kPa
